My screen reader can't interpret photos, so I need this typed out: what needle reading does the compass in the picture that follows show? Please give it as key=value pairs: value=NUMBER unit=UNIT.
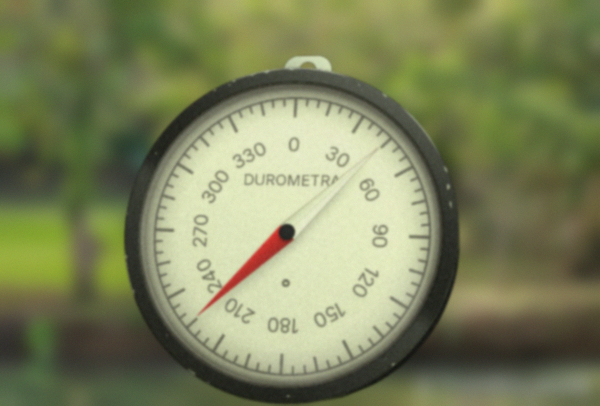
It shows value=225 unit=°
